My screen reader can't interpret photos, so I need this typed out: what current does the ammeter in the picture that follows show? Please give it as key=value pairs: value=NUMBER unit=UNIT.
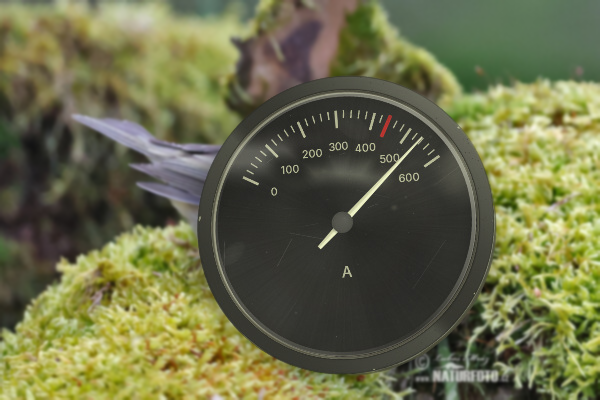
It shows value=540 unit=A
